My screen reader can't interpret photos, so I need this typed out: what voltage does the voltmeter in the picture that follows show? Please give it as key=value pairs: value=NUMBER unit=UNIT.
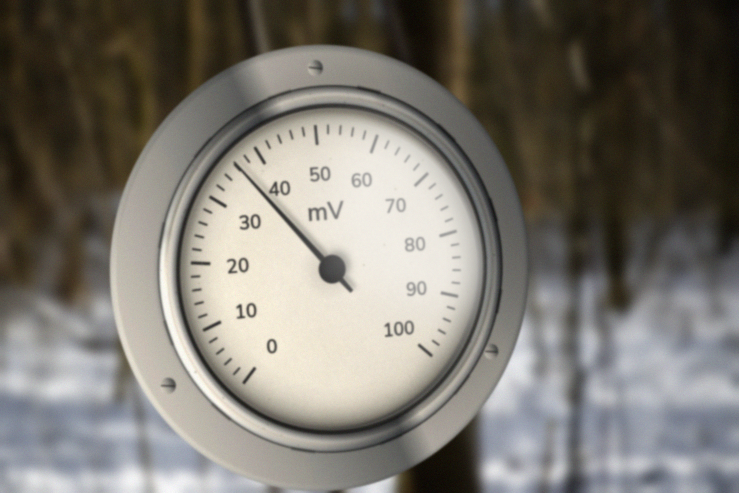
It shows value=36 unit=mV
